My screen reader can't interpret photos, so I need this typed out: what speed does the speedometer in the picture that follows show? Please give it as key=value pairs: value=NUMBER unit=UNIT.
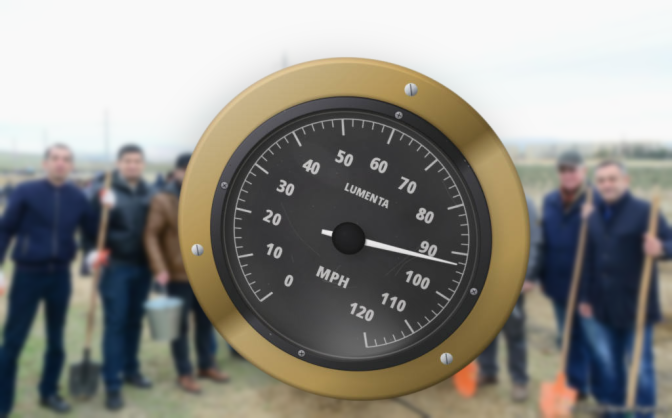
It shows value=92 unit=mph
